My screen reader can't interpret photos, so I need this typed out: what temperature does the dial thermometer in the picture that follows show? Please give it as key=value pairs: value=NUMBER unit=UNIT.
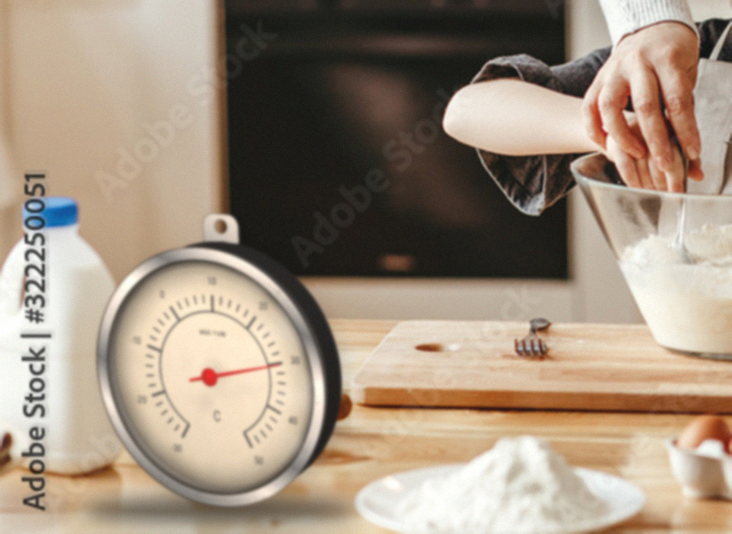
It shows value=30 unit=°C
